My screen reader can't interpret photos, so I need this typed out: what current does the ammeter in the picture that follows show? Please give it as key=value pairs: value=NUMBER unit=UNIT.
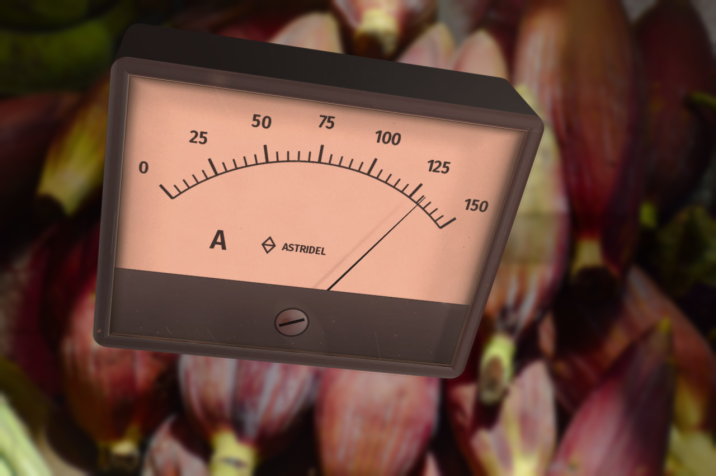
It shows value=130 unit=A
